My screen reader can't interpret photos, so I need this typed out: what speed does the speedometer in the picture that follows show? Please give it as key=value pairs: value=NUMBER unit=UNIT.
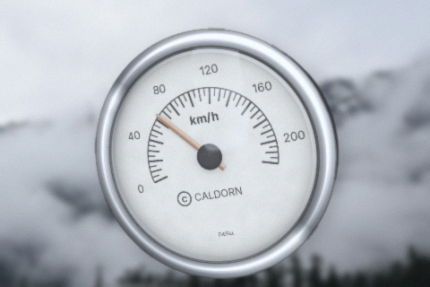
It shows value=65 unit=km/h
